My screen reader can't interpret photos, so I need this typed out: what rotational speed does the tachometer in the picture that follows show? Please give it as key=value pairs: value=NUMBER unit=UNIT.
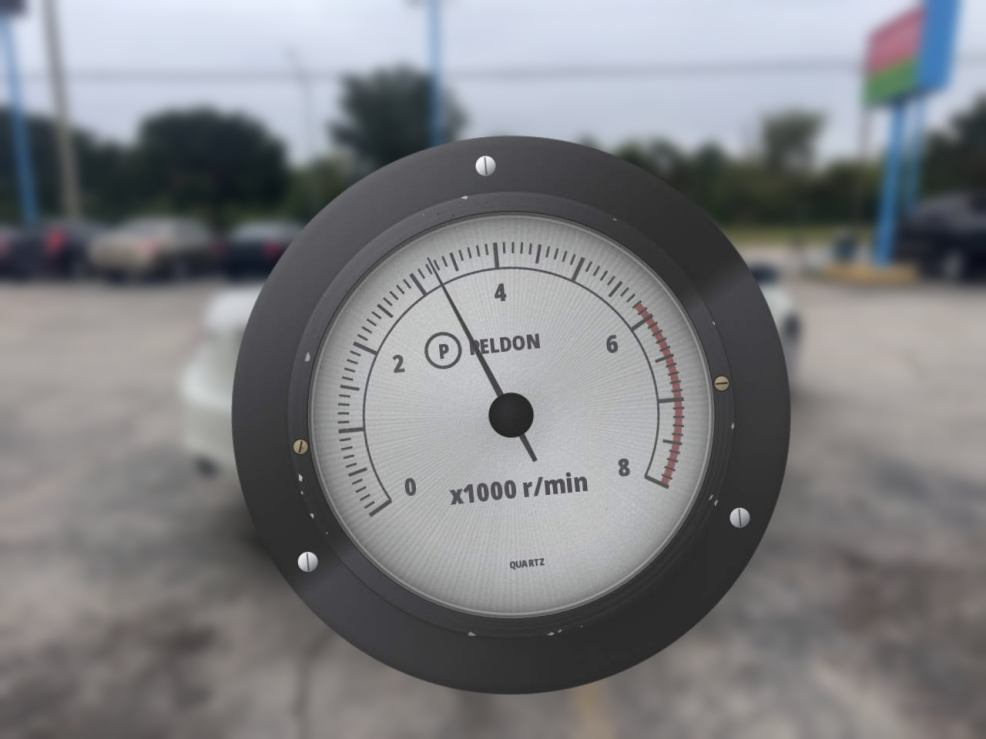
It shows value=3250 unit=rpm
